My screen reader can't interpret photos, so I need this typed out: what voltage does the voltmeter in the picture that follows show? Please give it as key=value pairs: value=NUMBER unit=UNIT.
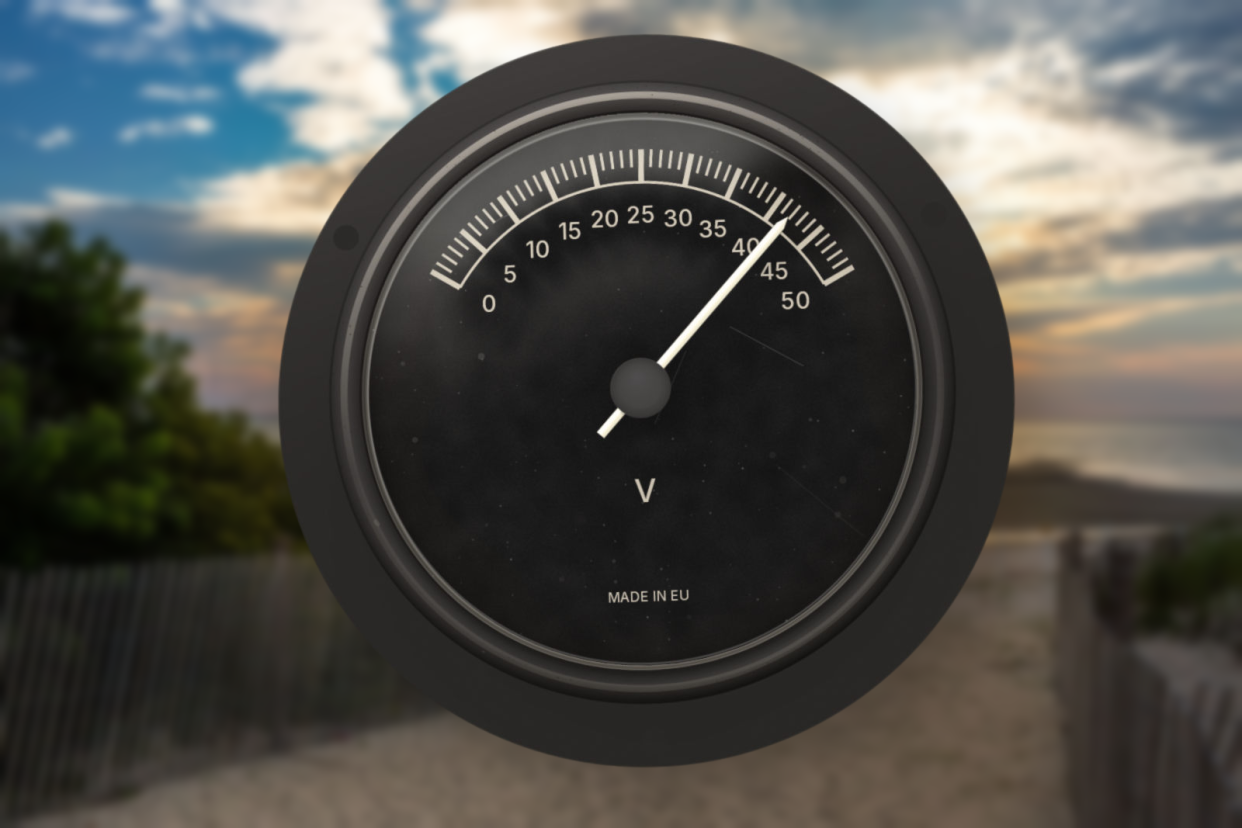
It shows value=42 unit=V
